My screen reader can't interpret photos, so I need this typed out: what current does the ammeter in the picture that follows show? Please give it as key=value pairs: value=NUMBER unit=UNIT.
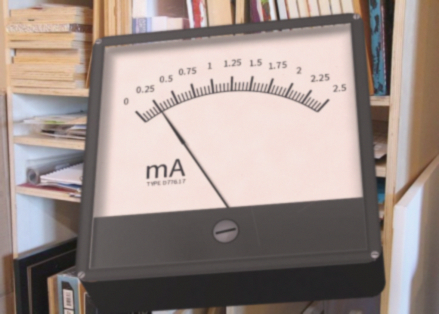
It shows value=0.25 unit=mA
